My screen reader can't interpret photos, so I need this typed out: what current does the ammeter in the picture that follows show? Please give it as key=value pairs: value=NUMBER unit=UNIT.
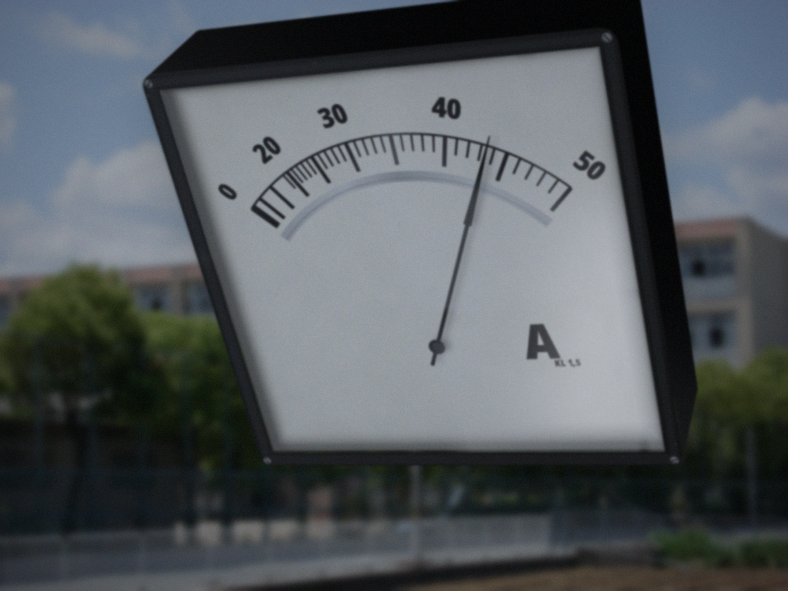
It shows value=43.5 unit=A
